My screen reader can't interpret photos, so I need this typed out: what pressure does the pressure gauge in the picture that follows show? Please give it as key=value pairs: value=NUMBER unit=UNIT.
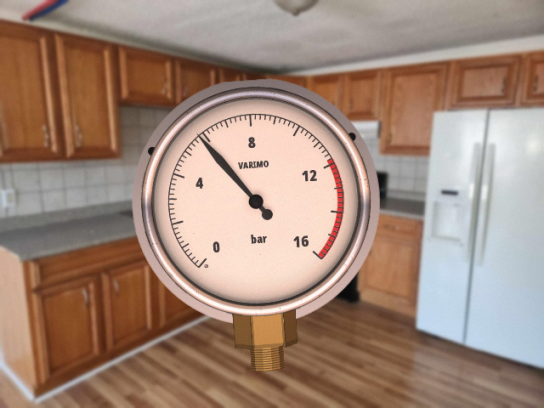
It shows value=5.8 unit=bar
